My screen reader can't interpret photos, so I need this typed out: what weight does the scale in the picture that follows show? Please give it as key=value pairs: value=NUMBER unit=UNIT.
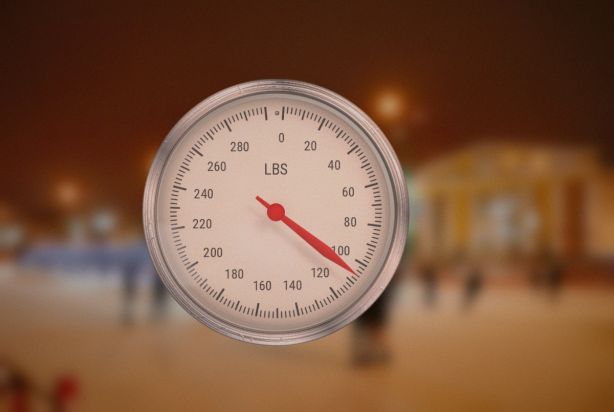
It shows value=106 unit=lb
